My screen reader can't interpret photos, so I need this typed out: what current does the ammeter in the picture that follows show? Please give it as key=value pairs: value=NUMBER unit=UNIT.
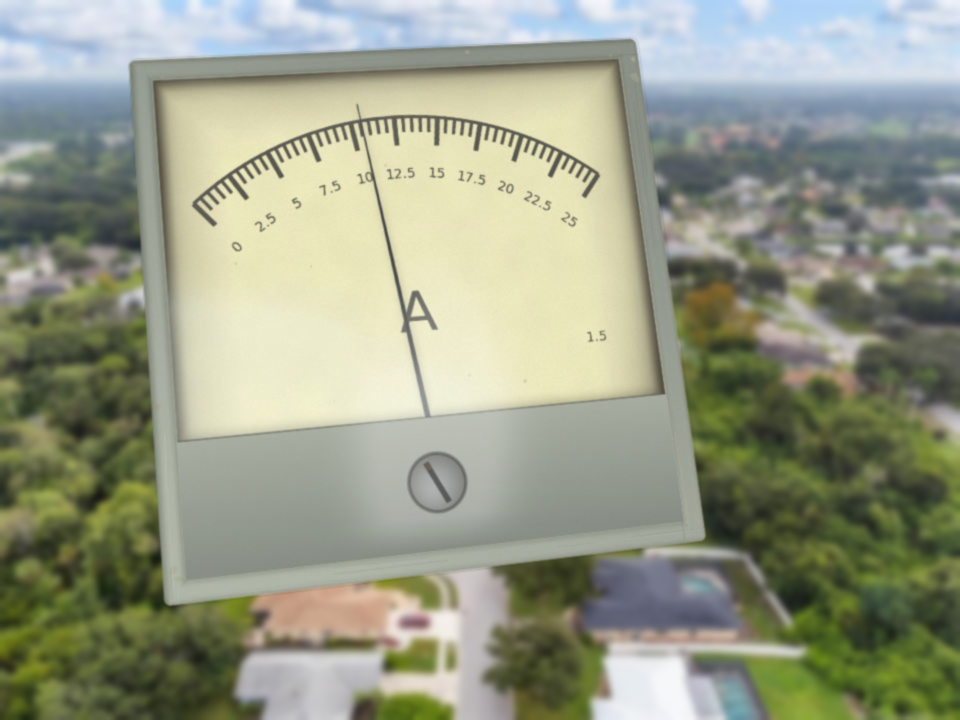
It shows value=10.5 unit=A
